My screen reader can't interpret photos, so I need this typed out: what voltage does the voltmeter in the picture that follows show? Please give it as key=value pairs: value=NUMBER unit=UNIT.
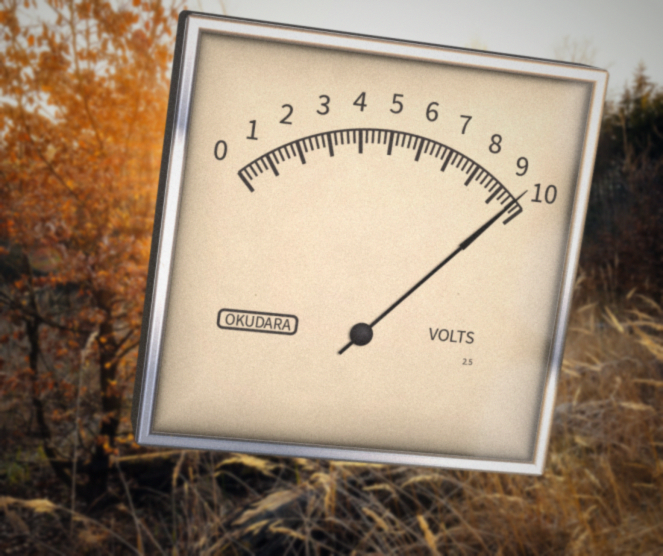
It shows value=9.6 unit=V
